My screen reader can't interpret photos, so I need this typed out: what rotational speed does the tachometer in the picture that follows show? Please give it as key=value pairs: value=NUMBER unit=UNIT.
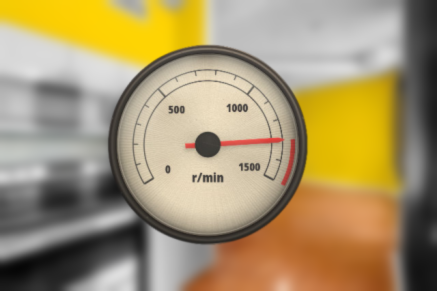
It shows value=1300 unit=rpm
